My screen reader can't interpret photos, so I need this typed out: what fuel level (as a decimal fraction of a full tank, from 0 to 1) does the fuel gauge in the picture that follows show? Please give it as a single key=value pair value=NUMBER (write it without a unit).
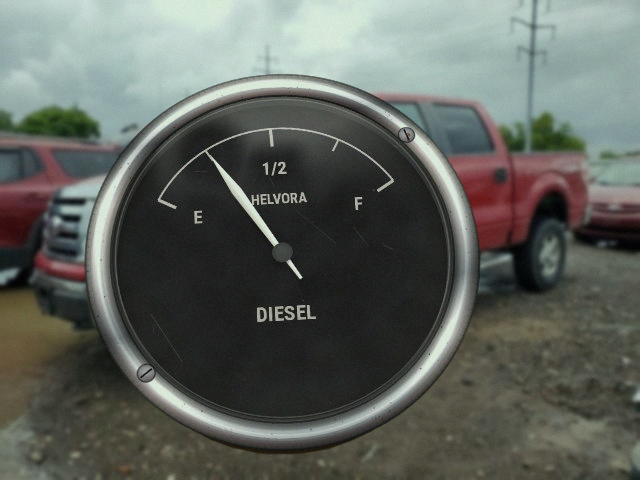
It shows value=0.25
